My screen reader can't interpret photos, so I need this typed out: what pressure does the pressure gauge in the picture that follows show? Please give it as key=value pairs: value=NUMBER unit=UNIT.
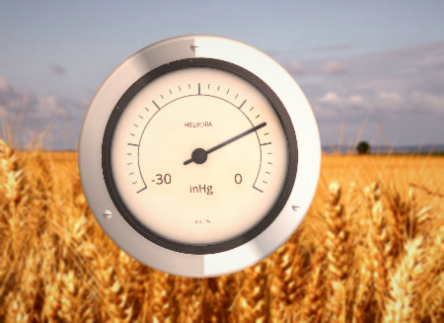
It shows value=-7 unit=inHg
